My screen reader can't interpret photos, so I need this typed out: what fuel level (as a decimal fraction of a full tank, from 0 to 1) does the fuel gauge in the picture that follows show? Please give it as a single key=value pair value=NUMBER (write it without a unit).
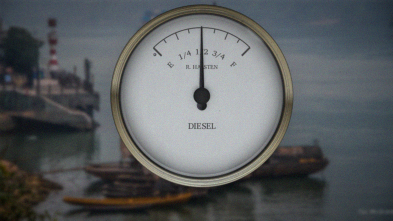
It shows value=0.5
